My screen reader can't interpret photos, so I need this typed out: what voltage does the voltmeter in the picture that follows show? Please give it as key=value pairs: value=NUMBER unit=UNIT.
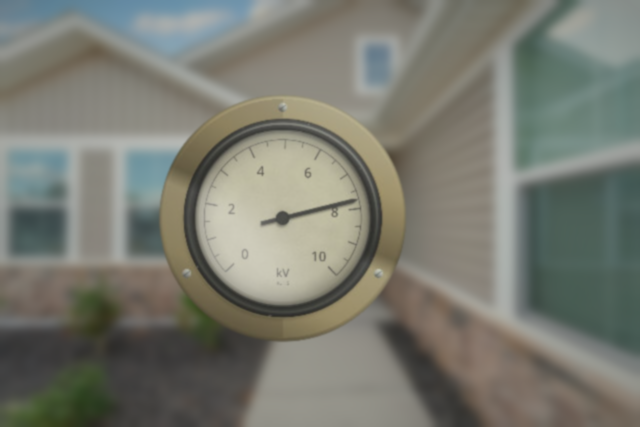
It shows value=7.75 unit=kV
